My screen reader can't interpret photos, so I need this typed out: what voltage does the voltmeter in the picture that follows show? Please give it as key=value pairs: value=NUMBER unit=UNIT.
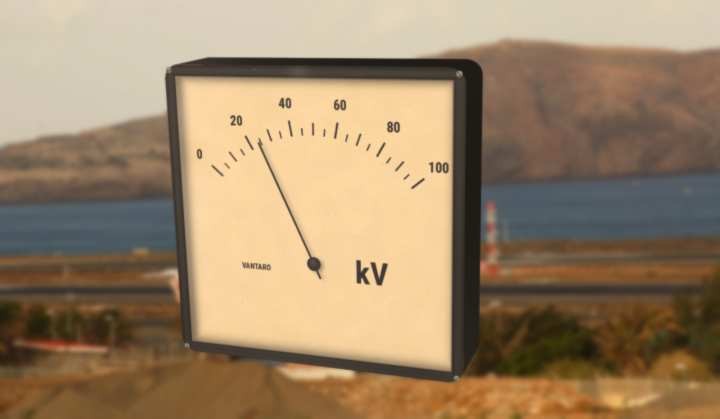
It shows value=25 unit=kV
